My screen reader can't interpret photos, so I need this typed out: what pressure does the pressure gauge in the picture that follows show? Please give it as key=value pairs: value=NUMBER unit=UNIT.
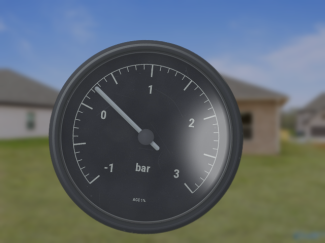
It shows value=0.25 unit=bar
